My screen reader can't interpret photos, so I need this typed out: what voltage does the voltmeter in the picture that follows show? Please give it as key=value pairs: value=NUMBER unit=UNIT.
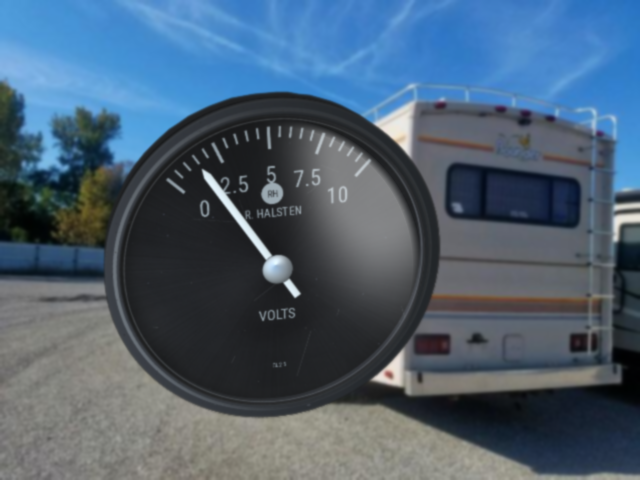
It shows value=1.5 unit=V
